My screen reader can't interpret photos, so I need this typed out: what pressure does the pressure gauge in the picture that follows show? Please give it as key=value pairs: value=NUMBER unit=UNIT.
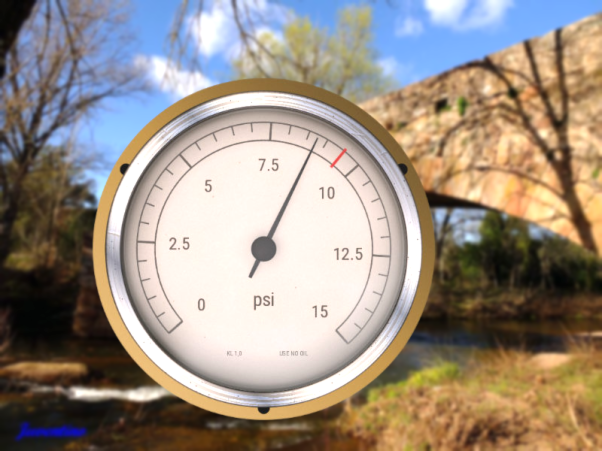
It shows value=8.75 unit=psi
